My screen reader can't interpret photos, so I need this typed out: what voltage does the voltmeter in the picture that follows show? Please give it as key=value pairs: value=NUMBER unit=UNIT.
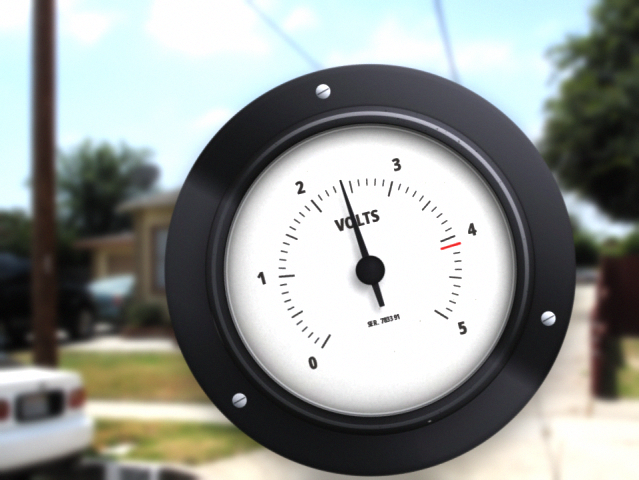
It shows value=2.4 unit=V
